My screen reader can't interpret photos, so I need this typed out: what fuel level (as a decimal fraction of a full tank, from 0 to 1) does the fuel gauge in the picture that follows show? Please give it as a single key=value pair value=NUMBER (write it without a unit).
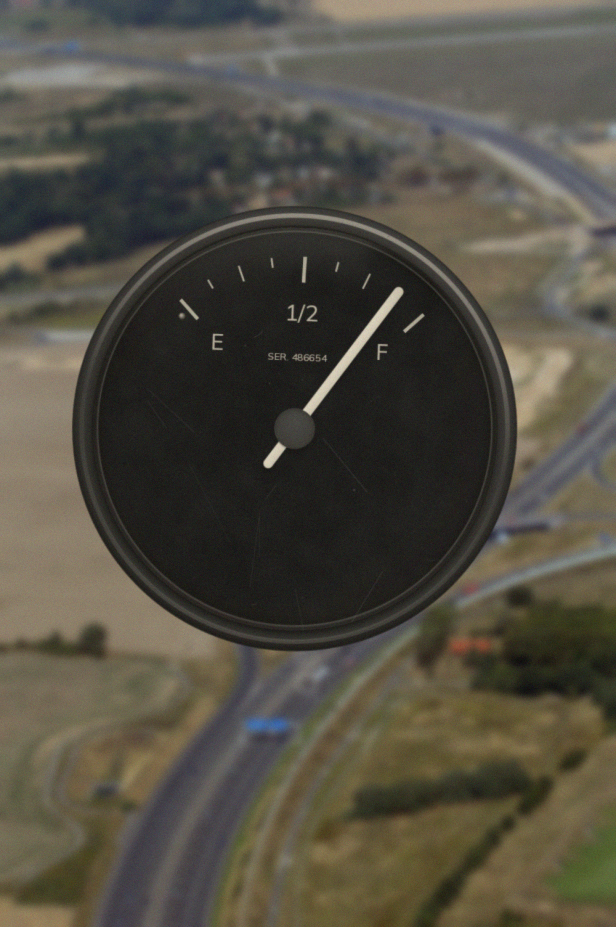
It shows value=0.875
